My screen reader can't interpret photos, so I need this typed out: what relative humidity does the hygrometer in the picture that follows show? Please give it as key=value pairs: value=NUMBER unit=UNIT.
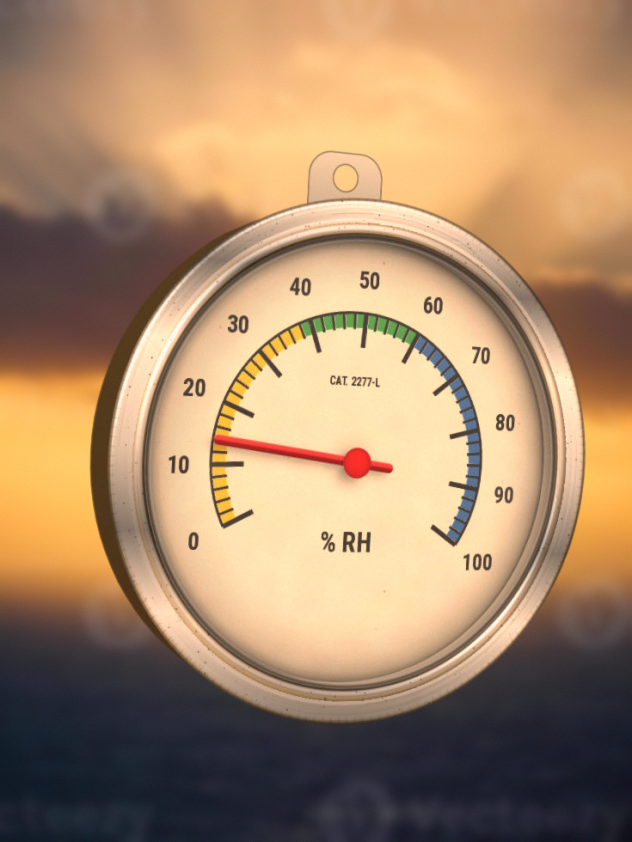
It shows value=14 unit=%
